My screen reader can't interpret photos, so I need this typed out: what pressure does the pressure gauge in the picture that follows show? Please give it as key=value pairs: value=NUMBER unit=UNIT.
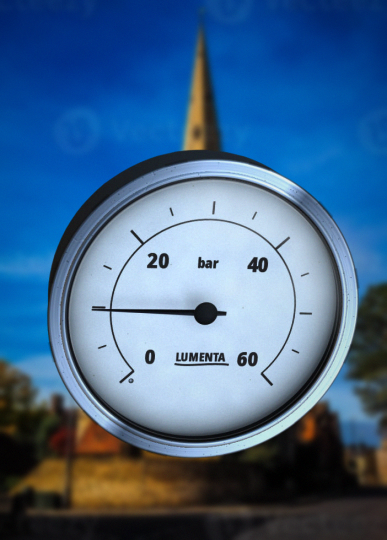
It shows value=10 unit=bar
